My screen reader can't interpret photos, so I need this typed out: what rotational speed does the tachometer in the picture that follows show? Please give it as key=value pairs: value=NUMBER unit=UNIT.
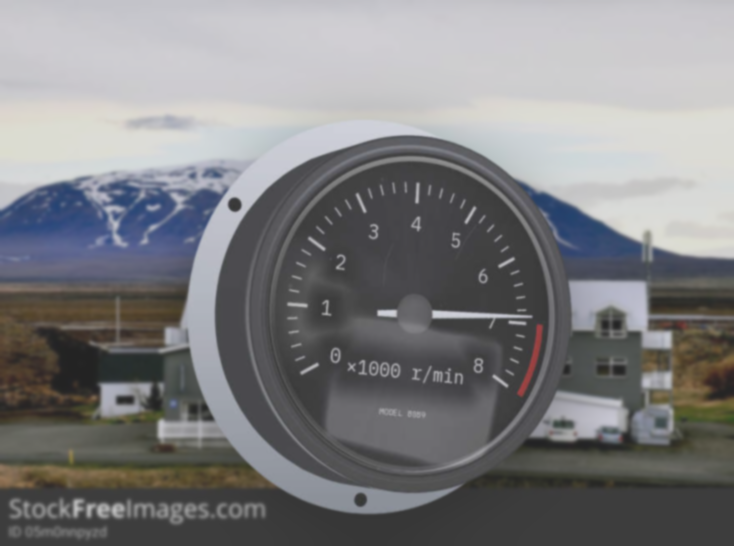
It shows value=6900 unit=rpm
